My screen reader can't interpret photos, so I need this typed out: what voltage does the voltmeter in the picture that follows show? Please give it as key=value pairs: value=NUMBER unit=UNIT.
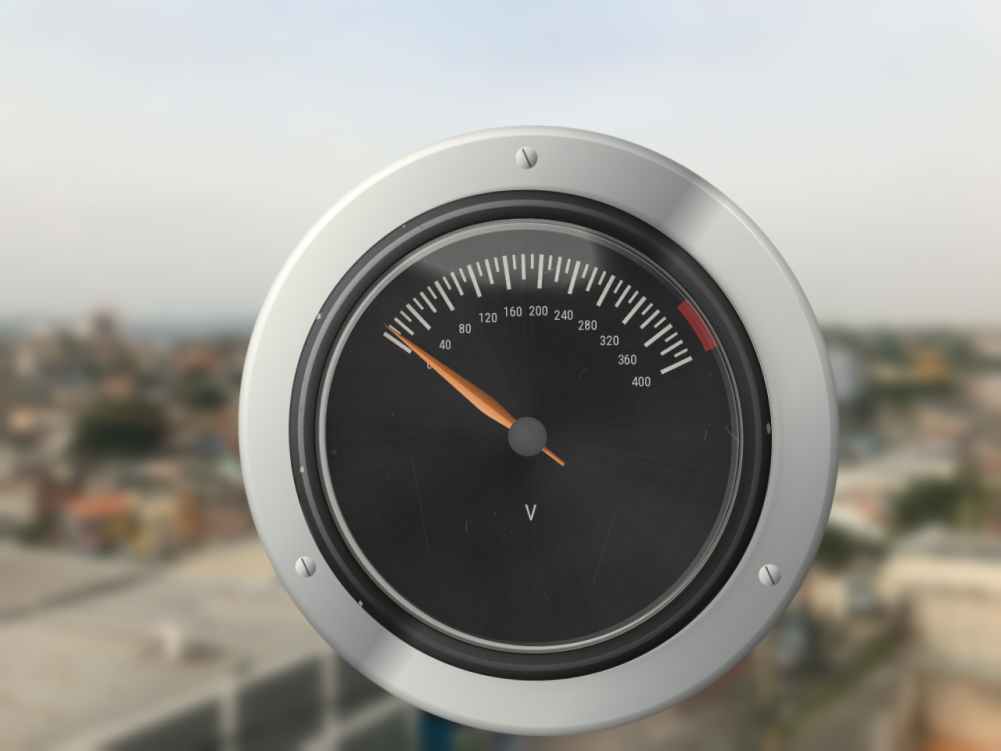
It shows value=10 unit=V
